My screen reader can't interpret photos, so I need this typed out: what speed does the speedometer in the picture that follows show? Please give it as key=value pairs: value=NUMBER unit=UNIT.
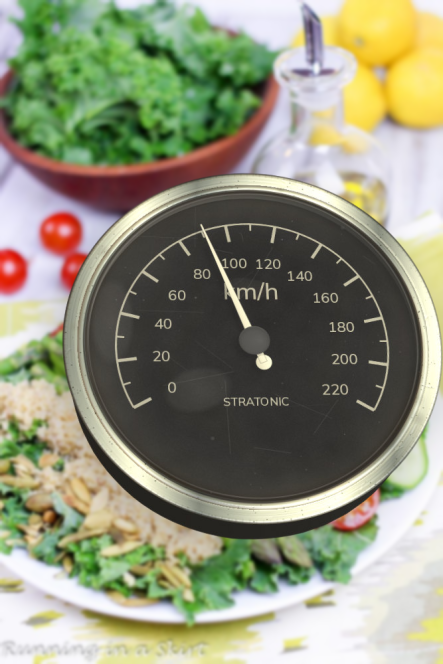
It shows value=90 unit=km/h
